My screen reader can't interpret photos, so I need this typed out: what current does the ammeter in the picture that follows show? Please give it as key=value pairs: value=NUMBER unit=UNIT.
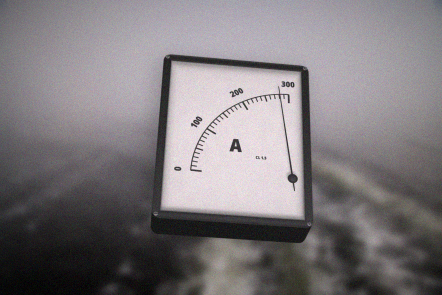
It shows value=280 unit=A
